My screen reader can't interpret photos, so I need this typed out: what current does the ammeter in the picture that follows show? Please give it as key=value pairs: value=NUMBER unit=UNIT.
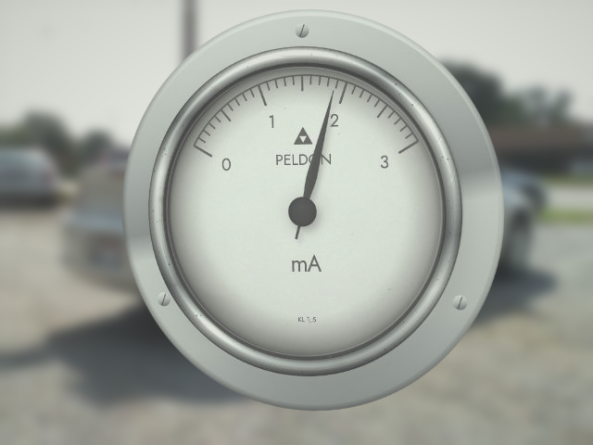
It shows value=1.9 unit=mA
